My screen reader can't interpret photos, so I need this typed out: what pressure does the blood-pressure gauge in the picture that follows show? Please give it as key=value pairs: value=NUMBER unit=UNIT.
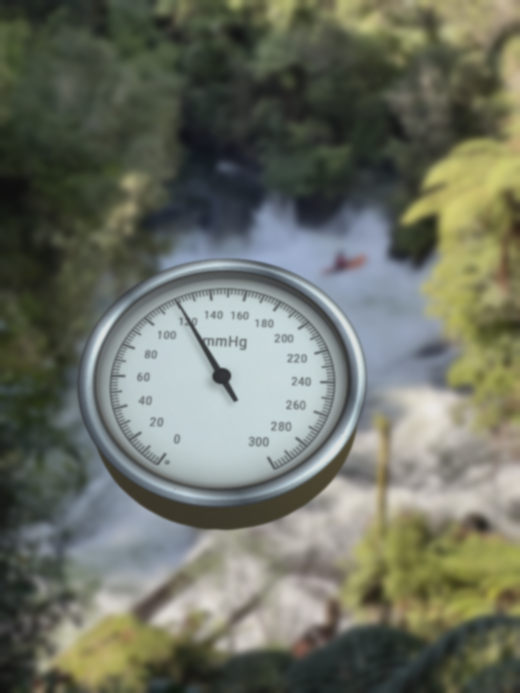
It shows value=120 unit=mmHg
